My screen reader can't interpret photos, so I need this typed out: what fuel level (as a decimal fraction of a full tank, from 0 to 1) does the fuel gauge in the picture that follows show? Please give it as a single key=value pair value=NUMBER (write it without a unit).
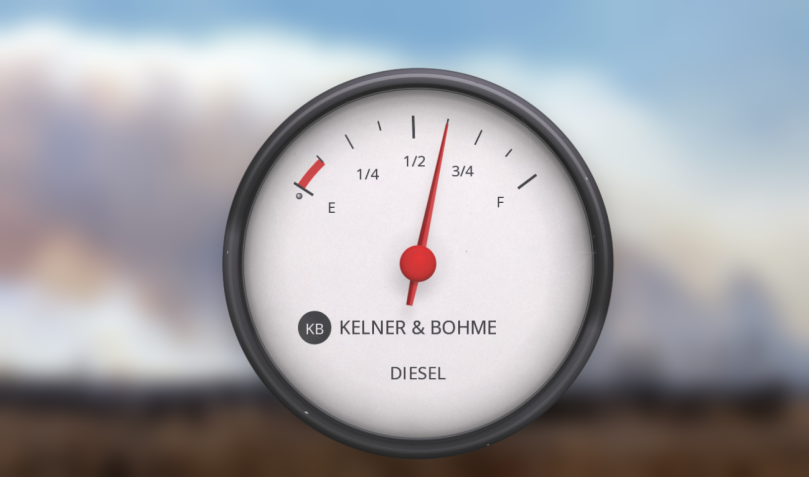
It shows value=0.625
